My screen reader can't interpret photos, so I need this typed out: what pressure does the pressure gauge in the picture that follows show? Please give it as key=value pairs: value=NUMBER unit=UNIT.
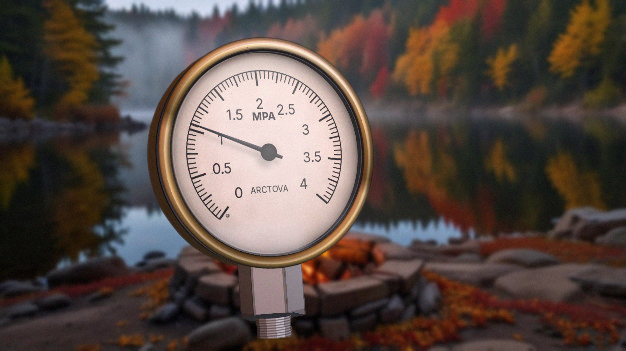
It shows value=1.05 unit=MPa
